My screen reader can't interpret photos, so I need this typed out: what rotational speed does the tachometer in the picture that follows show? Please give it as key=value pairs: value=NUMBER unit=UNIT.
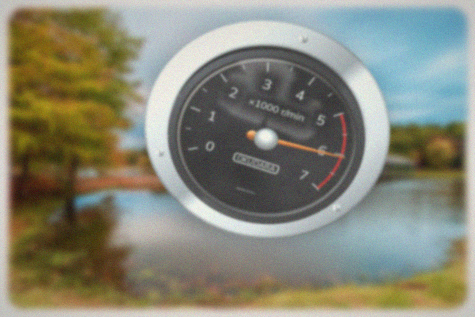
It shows value=6000 unit=rpm
